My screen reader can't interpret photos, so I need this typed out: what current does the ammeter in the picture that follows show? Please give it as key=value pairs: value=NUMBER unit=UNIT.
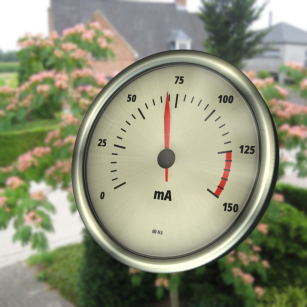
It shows value=70 unit=mA
